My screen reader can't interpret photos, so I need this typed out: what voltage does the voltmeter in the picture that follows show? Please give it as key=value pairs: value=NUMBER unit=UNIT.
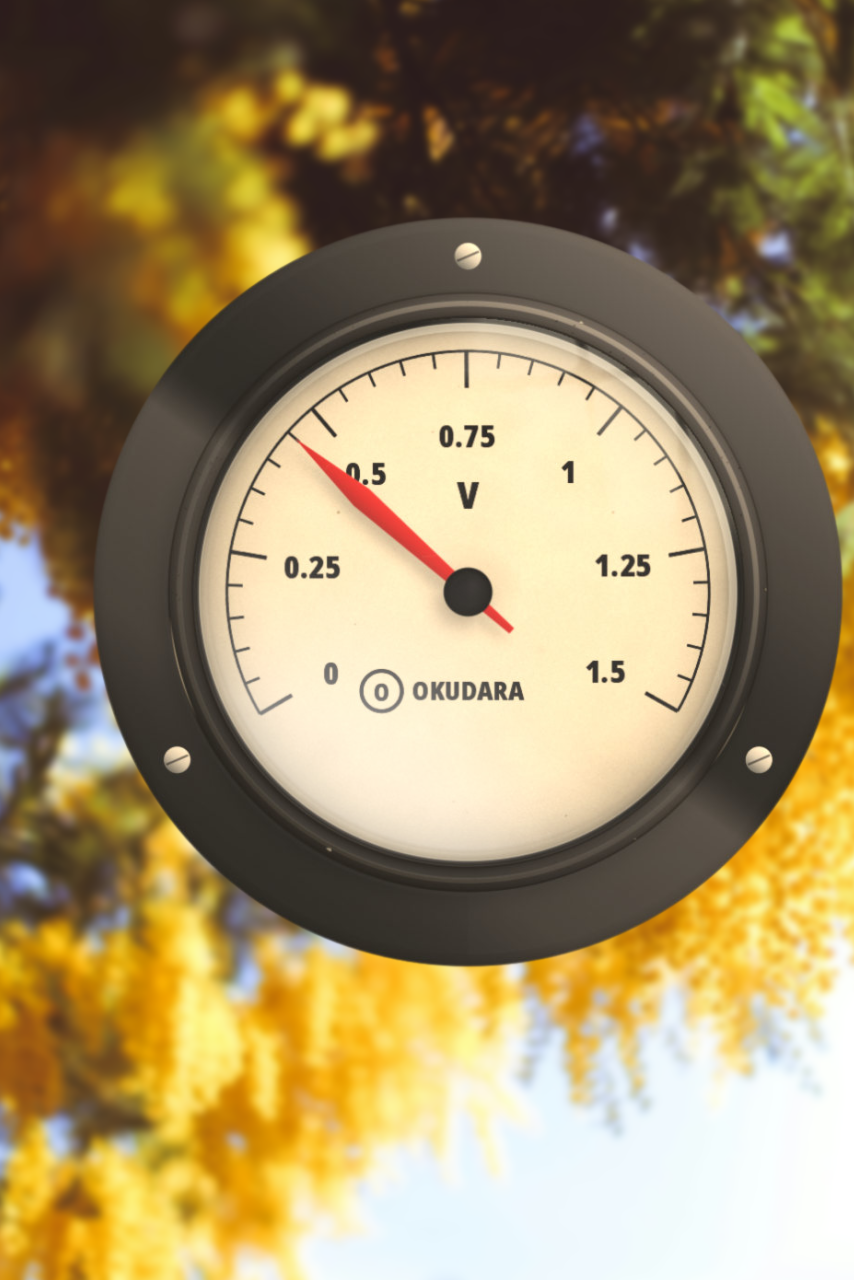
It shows value=0.45 unit=V
